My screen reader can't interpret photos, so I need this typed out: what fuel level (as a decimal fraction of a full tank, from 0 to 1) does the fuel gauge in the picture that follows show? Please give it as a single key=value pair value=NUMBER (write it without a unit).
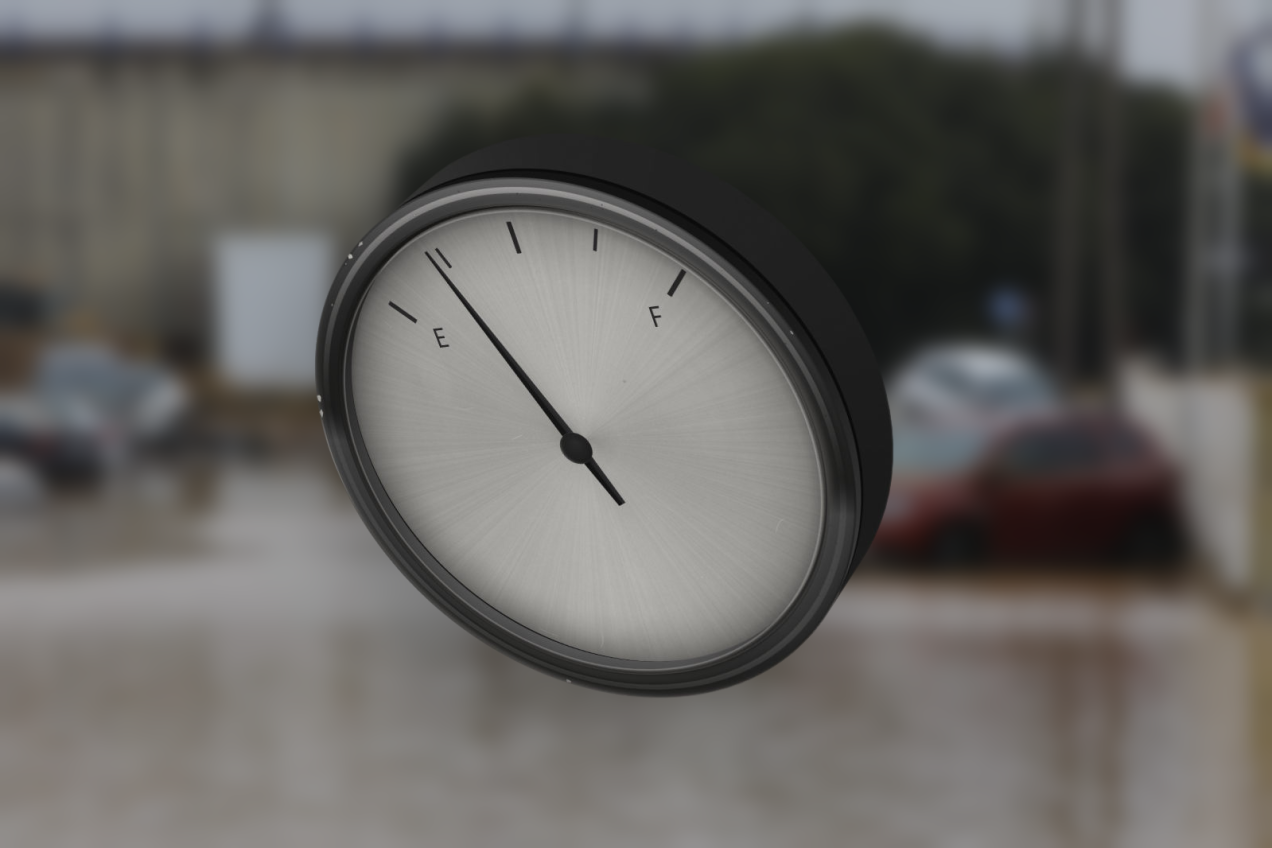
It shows value=0.25
